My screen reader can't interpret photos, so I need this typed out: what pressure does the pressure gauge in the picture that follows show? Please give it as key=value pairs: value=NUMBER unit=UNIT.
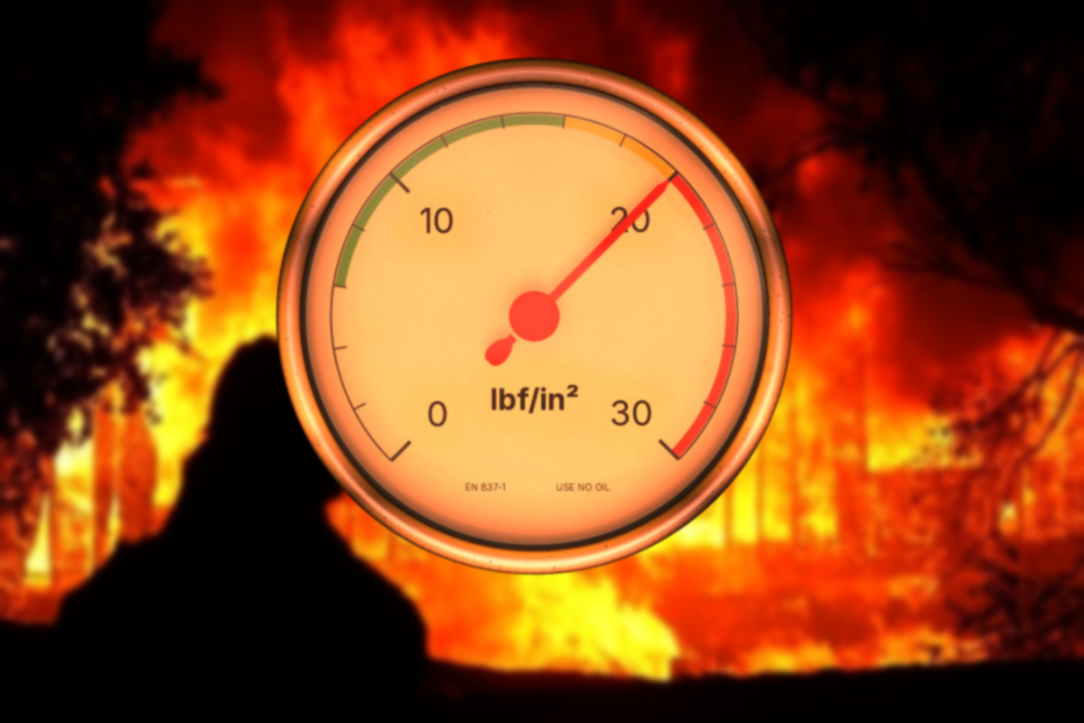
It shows value=20 unit=psi
